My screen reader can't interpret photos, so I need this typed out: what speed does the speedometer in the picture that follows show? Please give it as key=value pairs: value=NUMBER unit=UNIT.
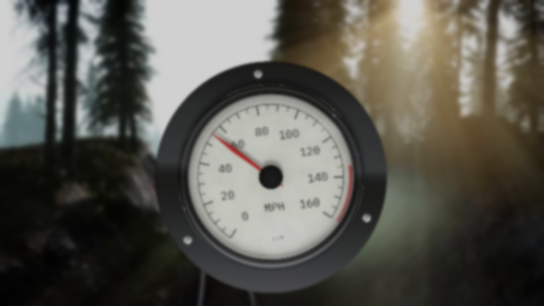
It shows value=55 unit=mph
